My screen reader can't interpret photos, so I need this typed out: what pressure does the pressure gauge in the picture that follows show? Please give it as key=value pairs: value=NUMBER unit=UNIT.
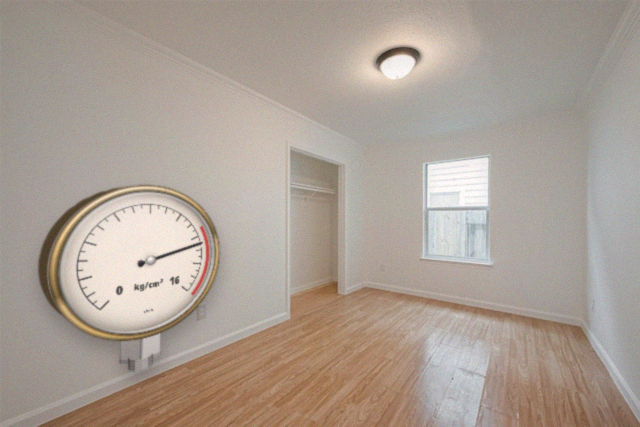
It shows value=12.5 unit=kg/cm²
